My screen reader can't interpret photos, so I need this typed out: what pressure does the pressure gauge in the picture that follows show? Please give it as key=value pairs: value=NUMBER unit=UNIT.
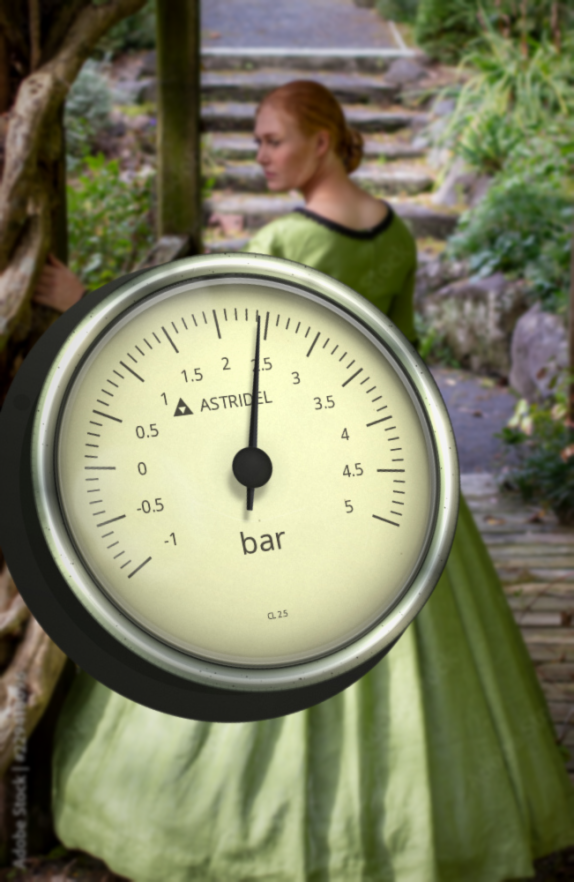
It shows value=2.4 unit=bar
